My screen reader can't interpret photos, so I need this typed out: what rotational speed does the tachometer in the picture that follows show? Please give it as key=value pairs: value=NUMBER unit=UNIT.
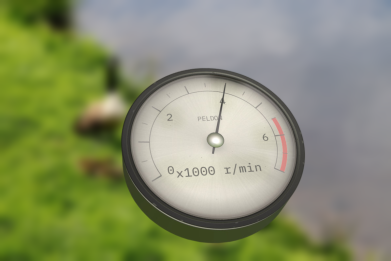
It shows value=4000 unit=rpm
